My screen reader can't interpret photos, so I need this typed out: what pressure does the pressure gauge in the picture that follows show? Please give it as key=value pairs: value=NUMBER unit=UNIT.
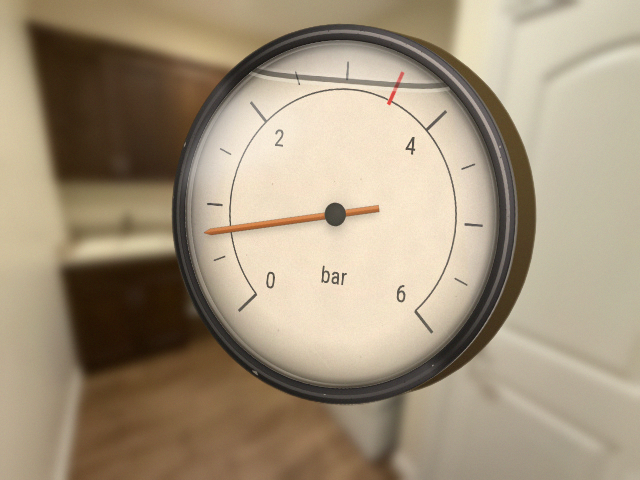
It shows value=0.75 unit=bar
